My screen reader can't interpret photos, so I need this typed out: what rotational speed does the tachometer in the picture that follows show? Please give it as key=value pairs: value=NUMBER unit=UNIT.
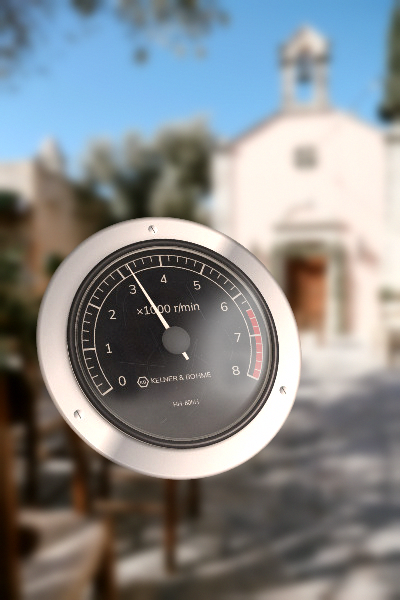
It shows value=3200 unit=rpm
